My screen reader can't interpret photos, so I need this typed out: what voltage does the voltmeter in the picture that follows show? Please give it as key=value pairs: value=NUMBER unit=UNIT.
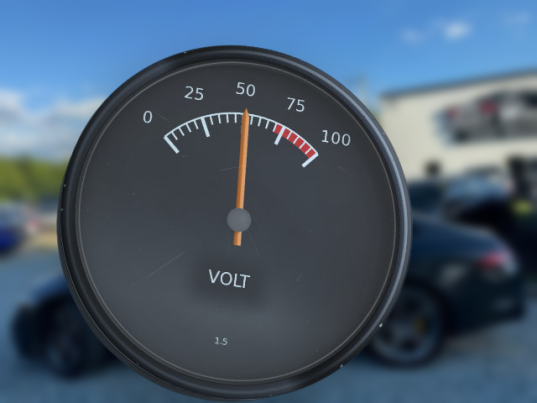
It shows value=50 unit=V
